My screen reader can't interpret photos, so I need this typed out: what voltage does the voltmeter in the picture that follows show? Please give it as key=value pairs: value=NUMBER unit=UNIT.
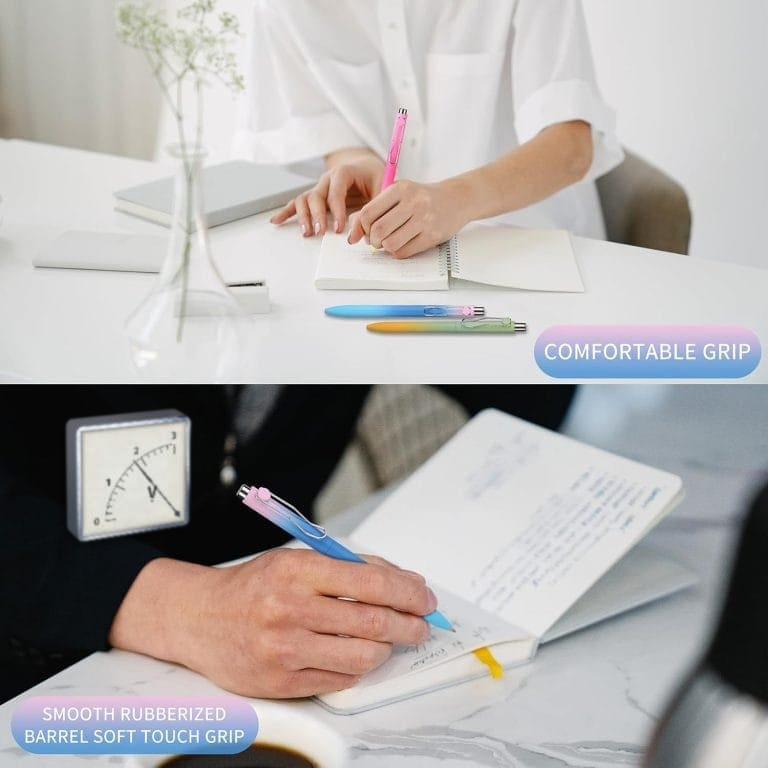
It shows value=1.8 unit=V
